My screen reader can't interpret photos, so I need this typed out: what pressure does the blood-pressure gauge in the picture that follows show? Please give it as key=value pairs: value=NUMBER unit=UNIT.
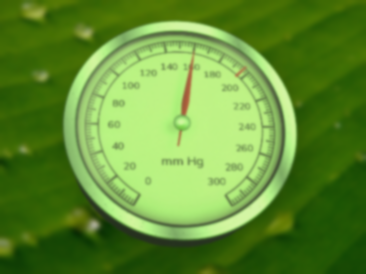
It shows value=160 unit=mmHg
